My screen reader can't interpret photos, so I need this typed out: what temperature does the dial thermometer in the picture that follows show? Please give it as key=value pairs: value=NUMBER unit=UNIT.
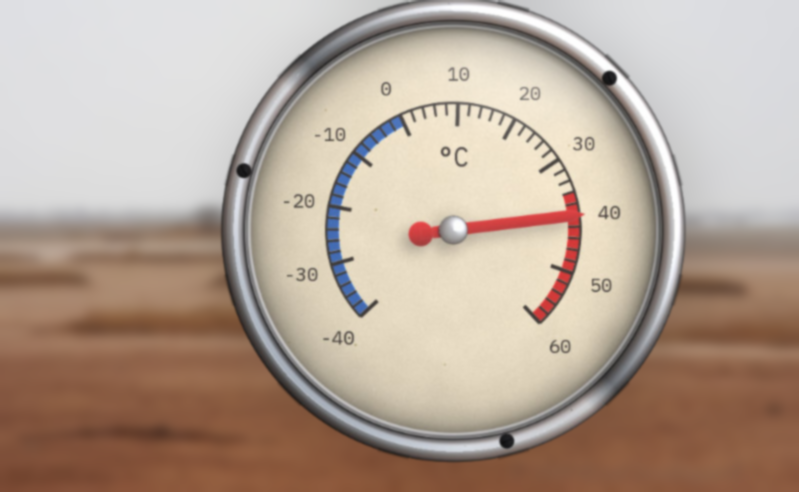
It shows value=40 unit=°C
